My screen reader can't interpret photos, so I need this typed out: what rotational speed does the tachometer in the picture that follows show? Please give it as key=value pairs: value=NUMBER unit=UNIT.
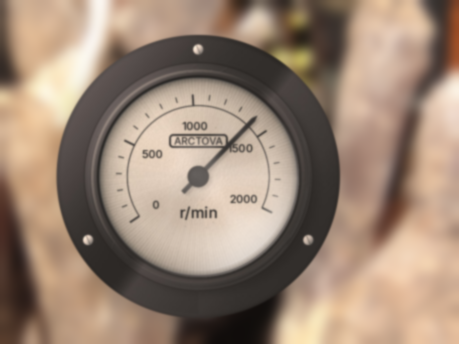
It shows value=1400 unit=rpm
